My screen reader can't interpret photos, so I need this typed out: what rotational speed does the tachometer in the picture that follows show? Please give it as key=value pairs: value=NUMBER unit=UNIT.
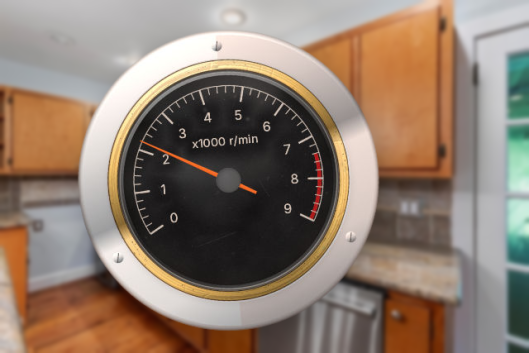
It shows value=2200 unit=rpm
